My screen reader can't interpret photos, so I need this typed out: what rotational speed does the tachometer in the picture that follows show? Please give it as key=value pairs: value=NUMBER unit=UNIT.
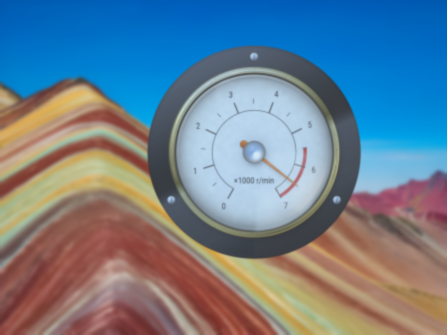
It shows value=6500 unit=rpm
